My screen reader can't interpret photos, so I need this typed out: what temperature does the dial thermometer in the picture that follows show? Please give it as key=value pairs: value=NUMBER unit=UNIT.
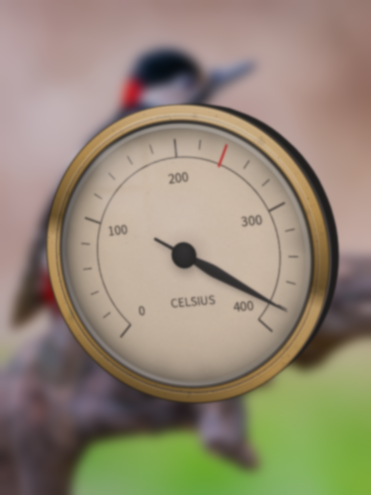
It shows value=380 unit=°C
